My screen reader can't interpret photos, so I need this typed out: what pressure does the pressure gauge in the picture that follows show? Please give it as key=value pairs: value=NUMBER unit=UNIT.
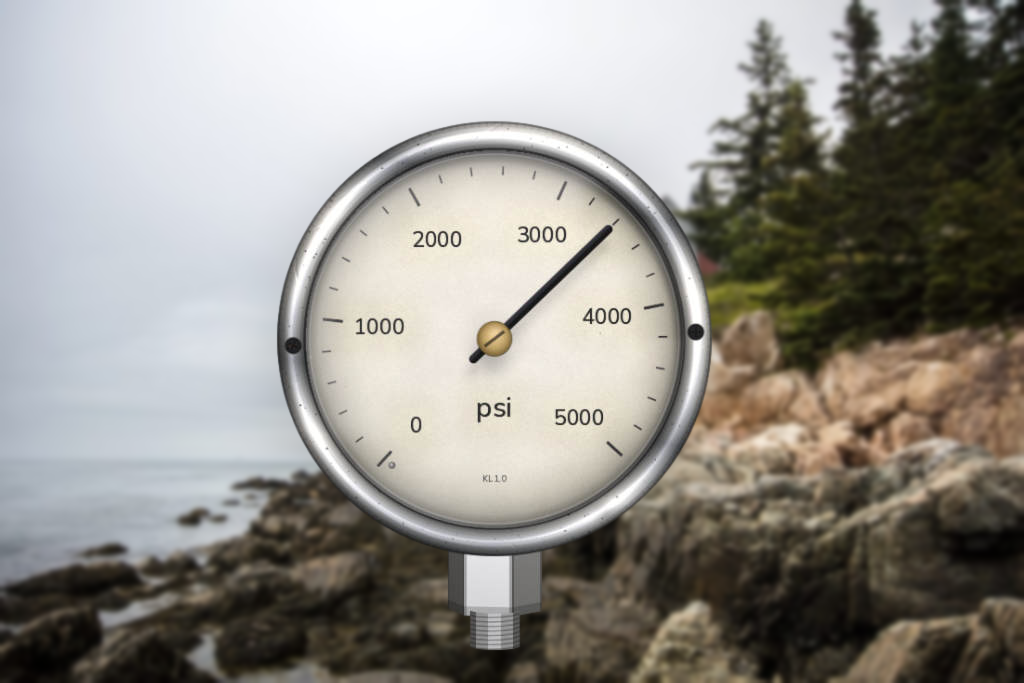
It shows value=3400 unit=psi
